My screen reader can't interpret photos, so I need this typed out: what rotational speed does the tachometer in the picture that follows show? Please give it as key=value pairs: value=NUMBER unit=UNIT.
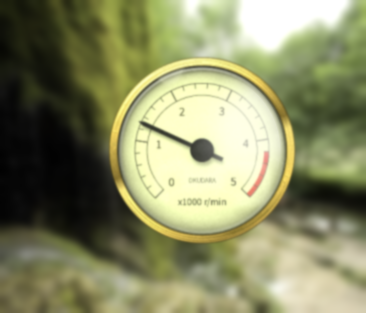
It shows value=1300 unit=rpm
